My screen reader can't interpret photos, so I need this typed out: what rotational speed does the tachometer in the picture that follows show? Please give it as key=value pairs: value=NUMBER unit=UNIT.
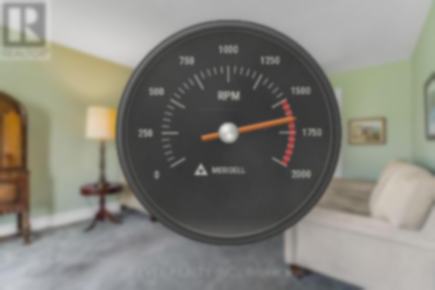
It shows value=1650 unit=rpm
